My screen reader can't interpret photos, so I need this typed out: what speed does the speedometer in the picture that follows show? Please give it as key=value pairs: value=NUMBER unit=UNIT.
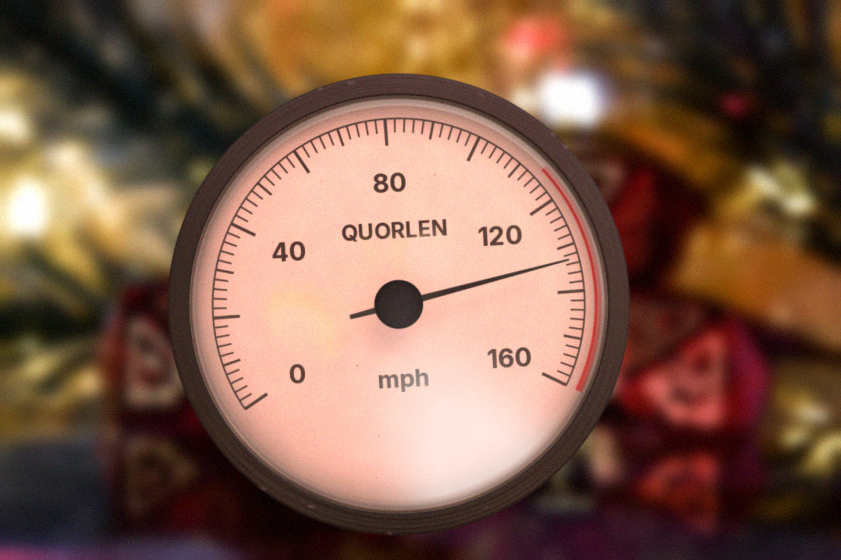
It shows value=133 unit=mph
